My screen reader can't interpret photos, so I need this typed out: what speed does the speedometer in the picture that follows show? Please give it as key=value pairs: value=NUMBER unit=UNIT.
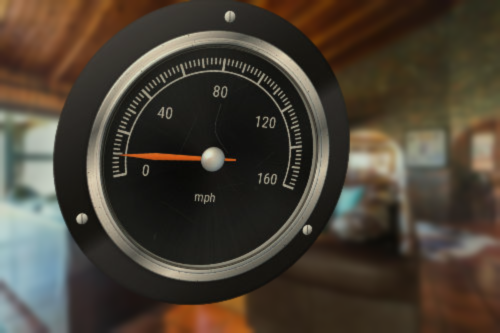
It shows value=10 unit=mph
